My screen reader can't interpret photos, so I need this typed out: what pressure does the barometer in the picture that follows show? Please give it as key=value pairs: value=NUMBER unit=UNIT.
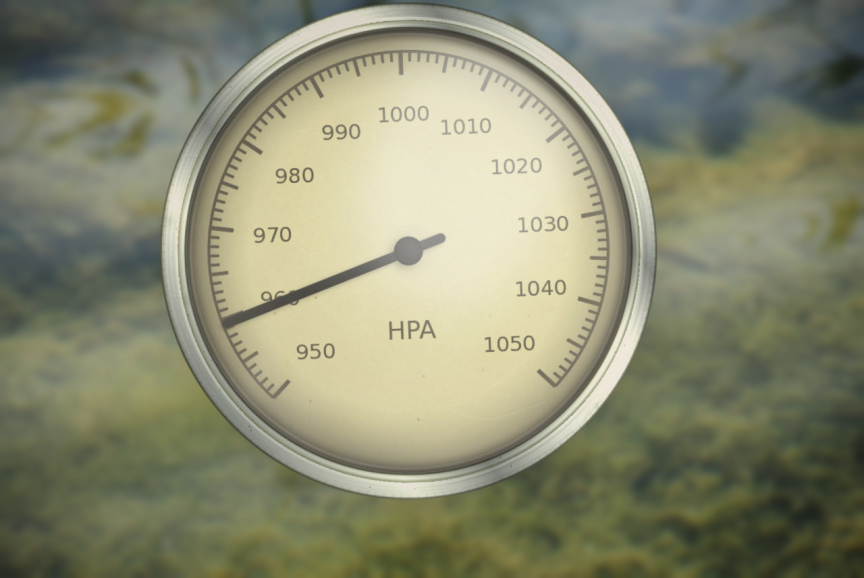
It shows value=959.5 unit=hPa
